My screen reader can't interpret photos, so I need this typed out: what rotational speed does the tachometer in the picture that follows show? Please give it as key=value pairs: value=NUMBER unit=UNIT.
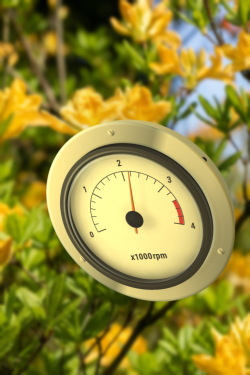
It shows value=2200 unit=rpm
